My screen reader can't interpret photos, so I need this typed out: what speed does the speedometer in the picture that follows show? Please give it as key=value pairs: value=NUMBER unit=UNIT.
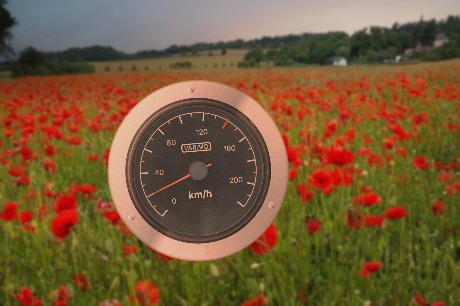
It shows value=20 unit=km/h
